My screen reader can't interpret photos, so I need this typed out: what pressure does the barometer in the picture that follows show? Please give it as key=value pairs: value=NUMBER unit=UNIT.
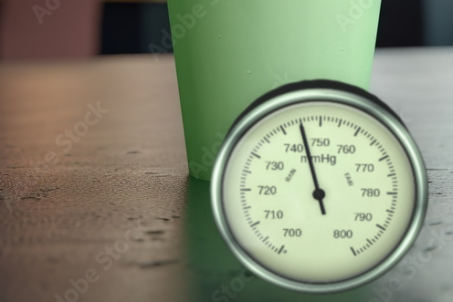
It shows value=745 unit=mmHg
